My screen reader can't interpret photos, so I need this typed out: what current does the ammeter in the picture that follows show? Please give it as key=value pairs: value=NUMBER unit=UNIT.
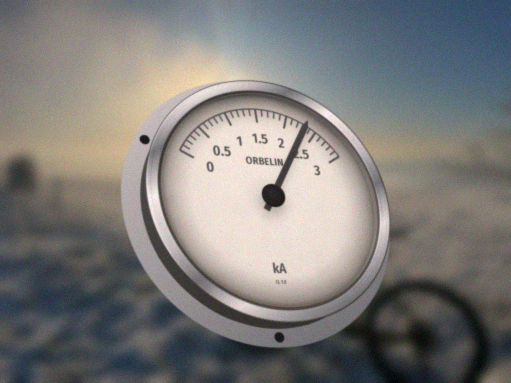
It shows value=2.3 unit=kA
